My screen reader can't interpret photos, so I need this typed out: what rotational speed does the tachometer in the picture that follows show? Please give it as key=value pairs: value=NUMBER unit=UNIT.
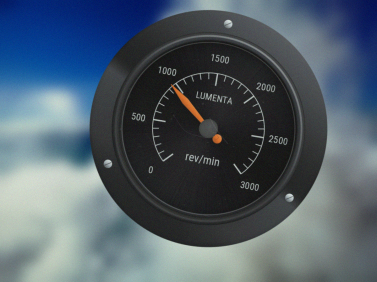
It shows value=950 unit=rpm
